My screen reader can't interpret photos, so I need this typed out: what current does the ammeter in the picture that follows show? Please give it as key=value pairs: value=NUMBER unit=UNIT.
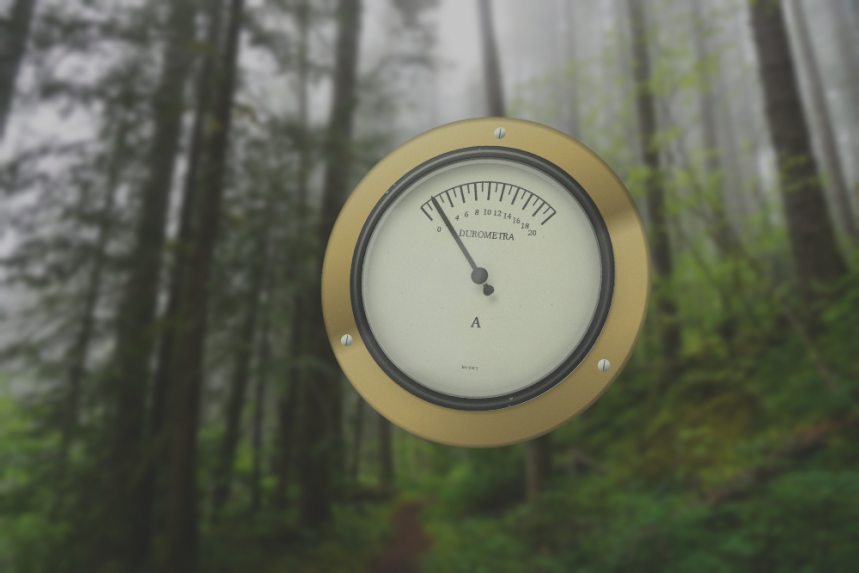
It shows value=2 unit=A
